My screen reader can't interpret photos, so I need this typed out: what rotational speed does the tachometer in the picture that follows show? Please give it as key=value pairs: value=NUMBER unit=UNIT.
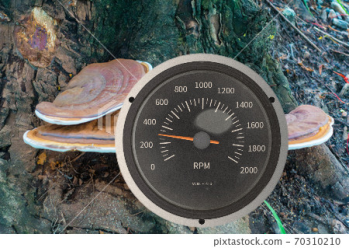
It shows value=300 unit=rpm
